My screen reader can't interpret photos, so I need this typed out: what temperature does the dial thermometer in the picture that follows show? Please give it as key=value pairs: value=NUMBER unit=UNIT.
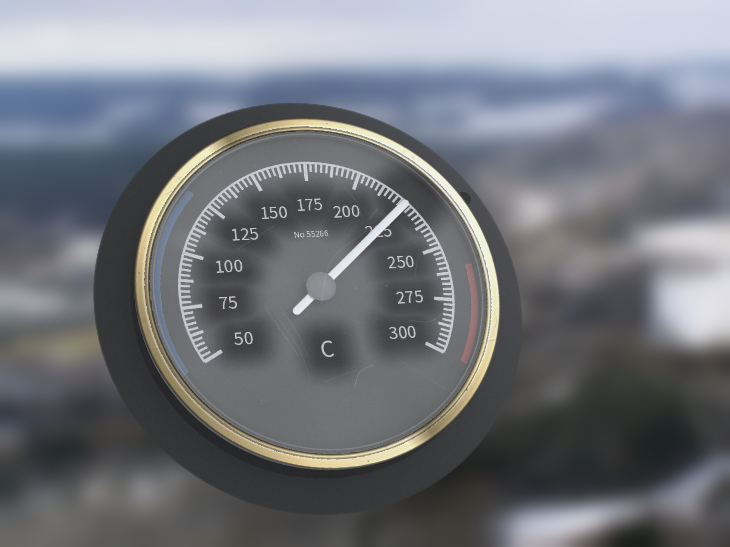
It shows value=225 unit=°C
